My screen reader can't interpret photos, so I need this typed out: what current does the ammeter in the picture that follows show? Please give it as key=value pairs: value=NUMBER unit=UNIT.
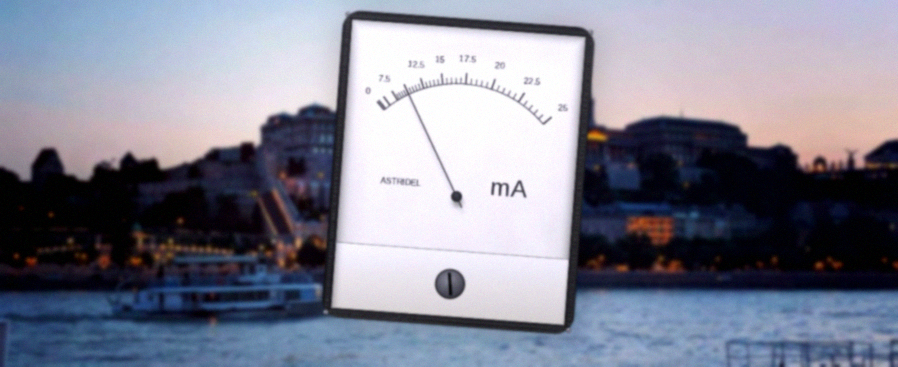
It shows value=10 unit=mA
